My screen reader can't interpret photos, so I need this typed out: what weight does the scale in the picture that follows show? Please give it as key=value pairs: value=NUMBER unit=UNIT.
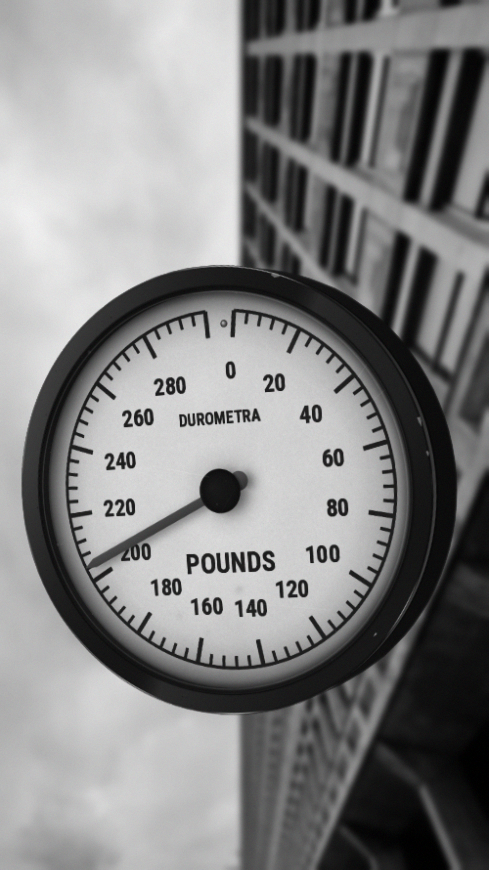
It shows value=204 unit=lb
